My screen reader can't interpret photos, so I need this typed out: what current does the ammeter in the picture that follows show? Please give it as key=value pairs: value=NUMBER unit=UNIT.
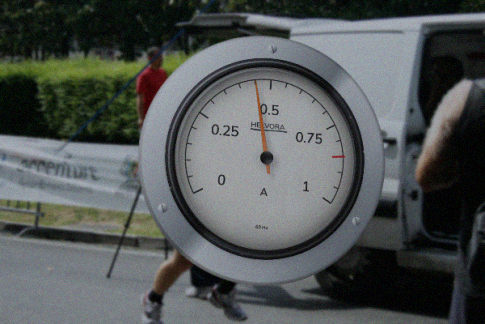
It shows value=0.45 unit=A
